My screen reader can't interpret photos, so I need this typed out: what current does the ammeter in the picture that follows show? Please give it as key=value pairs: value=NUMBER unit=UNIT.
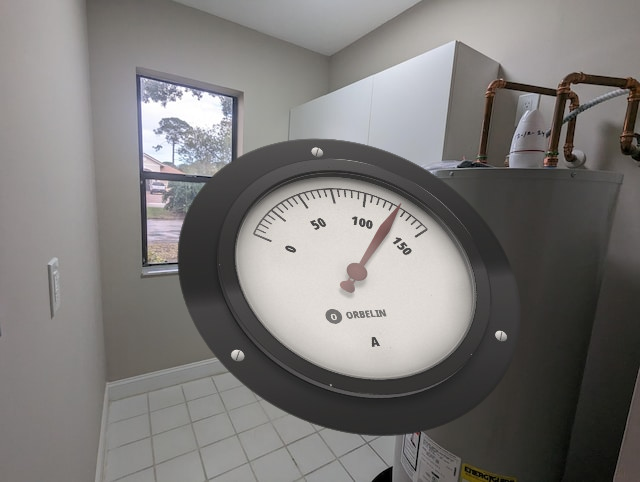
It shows value=125 unit=A
